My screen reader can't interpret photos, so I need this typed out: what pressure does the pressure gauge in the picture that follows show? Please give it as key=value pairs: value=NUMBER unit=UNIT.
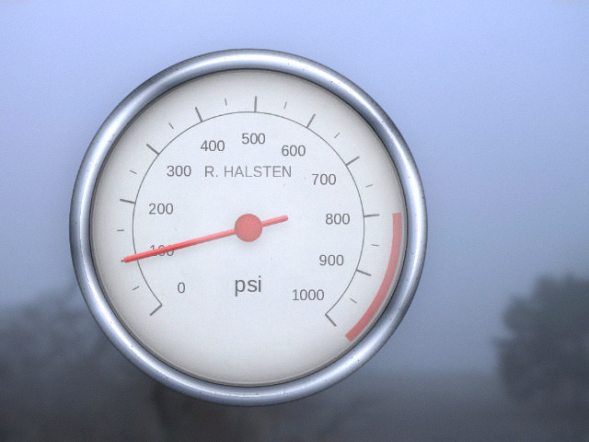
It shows value=100 unit=psi
